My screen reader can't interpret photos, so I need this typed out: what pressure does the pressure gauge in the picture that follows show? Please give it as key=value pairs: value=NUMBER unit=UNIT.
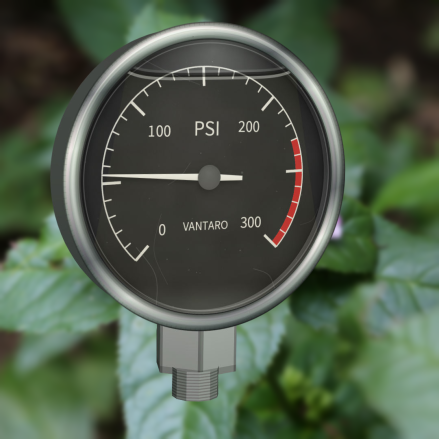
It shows value=55 unit=psi
